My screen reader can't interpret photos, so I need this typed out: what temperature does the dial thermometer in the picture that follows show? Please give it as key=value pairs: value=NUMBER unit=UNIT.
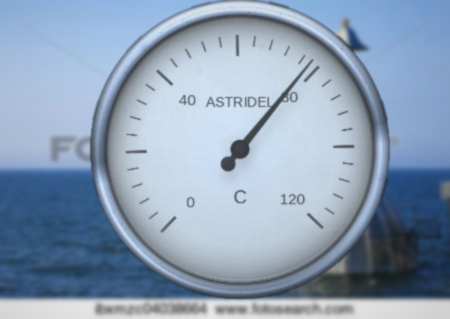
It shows value=78 unit=°C
